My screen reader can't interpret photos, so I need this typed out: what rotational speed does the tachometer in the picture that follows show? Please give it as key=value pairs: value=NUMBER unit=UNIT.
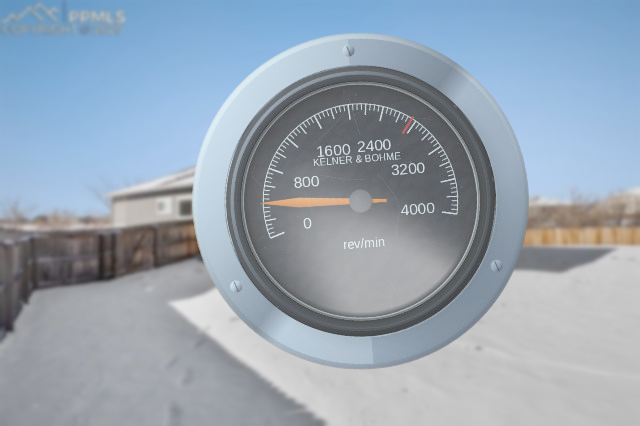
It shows value=400 unit=rpm
